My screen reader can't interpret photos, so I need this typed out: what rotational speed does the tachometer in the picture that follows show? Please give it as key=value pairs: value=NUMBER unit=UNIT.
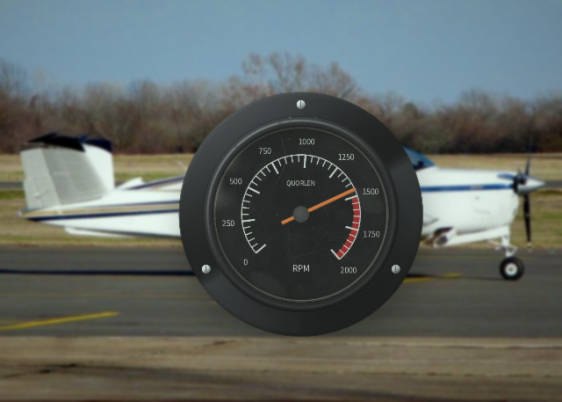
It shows value=1450 unit=rpm
